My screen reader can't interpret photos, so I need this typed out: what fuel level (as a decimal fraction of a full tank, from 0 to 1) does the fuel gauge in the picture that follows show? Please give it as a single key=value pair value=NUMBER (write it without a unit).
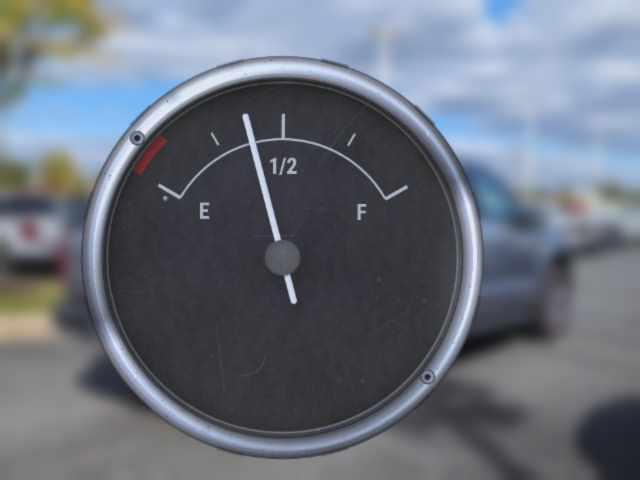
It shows value=0.375
